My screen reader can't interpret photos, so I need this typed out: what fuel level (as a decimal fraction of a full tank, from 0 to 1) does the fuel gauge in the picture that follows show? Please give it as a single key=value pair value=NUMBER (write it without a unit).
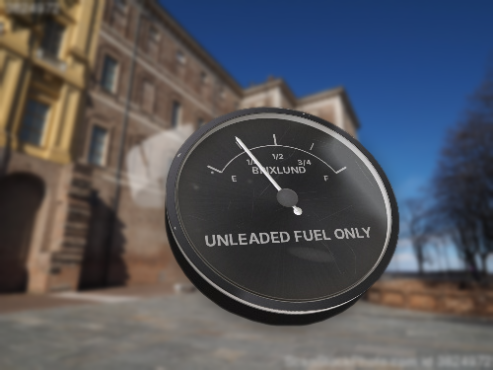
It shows value=0.25
